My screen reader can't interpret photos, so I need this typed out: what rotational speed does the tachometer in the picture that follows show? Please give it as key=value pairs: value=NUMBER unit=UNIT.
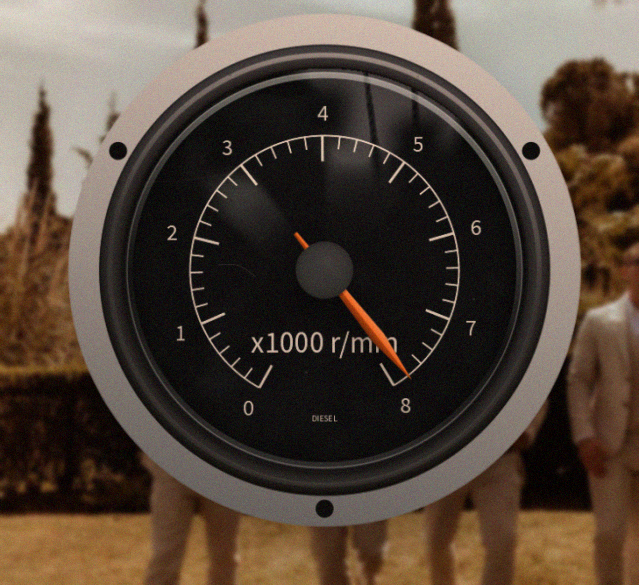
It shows value=7800 unit=rpm
